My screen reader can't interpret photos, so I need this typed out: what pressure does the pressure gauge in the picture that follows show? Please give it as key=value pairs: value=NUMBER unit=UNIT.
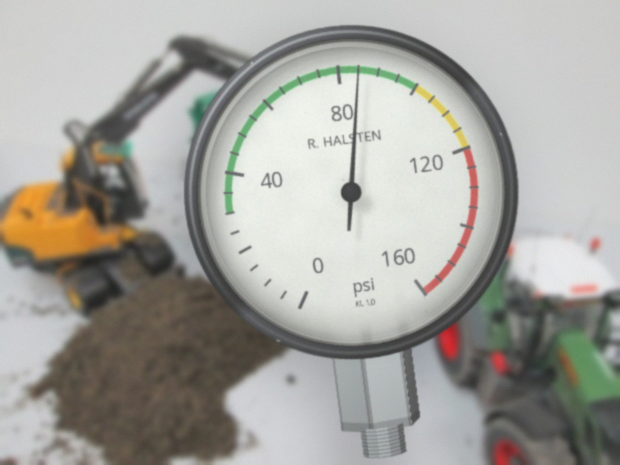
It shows value=85 unit=psi
